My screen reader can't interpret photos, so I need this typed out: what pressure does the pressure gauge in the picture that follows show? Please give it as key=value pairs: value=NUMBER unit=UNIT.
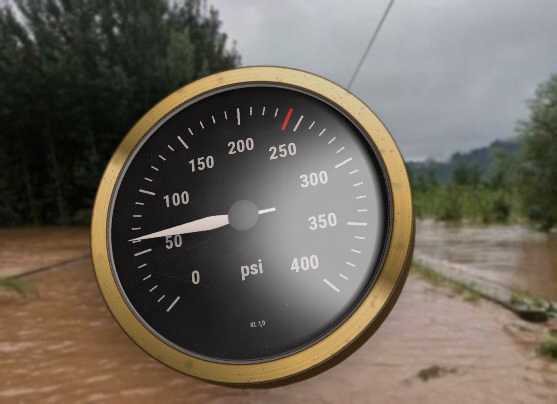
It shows value=60 unit=psi
